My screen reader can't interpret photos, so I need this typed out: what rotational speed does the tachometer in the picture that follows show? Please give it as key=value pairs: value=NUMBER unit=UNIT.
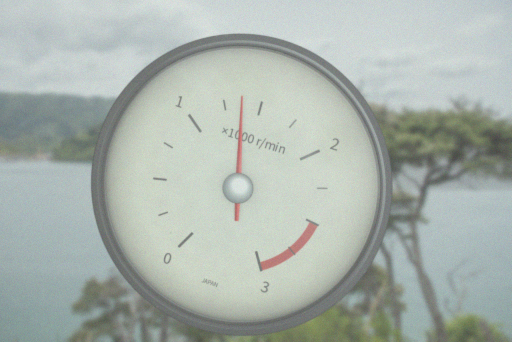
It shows value=1375 unit=rpm
